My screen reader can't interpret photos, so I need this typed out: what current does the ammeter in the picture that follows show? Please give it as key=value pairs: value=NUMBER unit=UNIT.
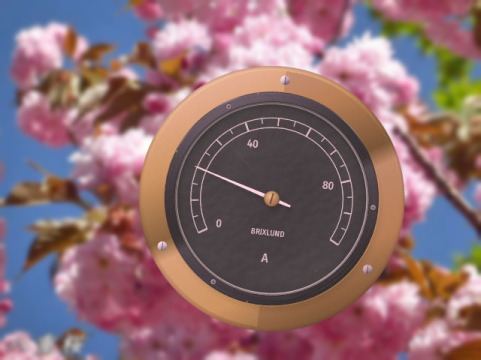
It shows value=20 unit=A
